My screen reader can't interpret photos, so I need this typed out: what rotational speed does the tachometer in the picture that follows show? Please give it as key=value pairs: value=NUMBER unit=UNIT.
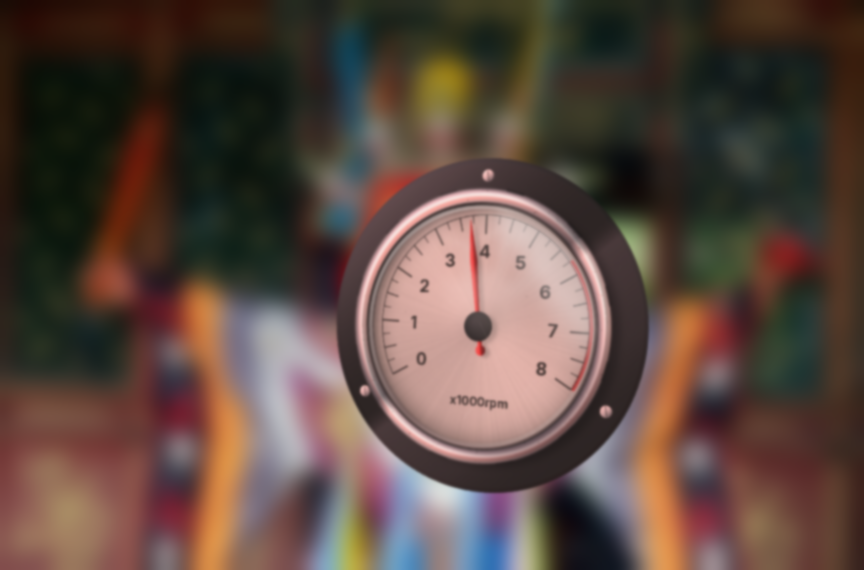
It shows value=3750 unit=rpm
